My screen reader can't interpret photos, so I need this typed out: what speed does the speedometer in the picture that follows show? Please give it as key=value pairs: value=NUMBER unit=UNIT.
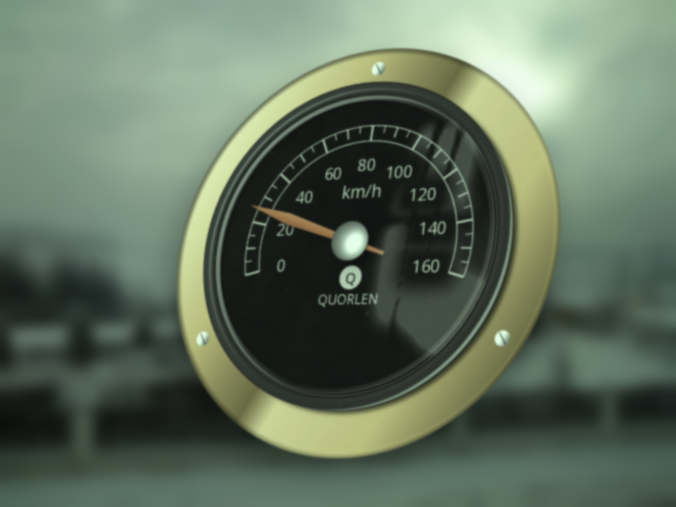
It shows value=25 unit=km/h
